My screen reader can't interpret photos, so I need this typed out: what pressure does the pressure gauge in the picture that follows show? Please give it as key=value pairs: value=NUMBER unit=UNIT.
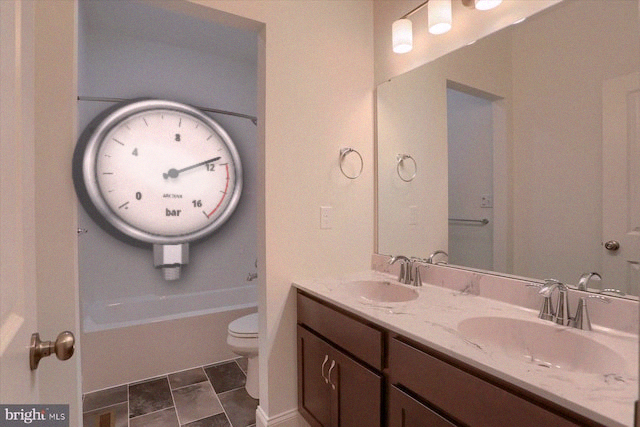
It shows value=11.5 unit=bar
